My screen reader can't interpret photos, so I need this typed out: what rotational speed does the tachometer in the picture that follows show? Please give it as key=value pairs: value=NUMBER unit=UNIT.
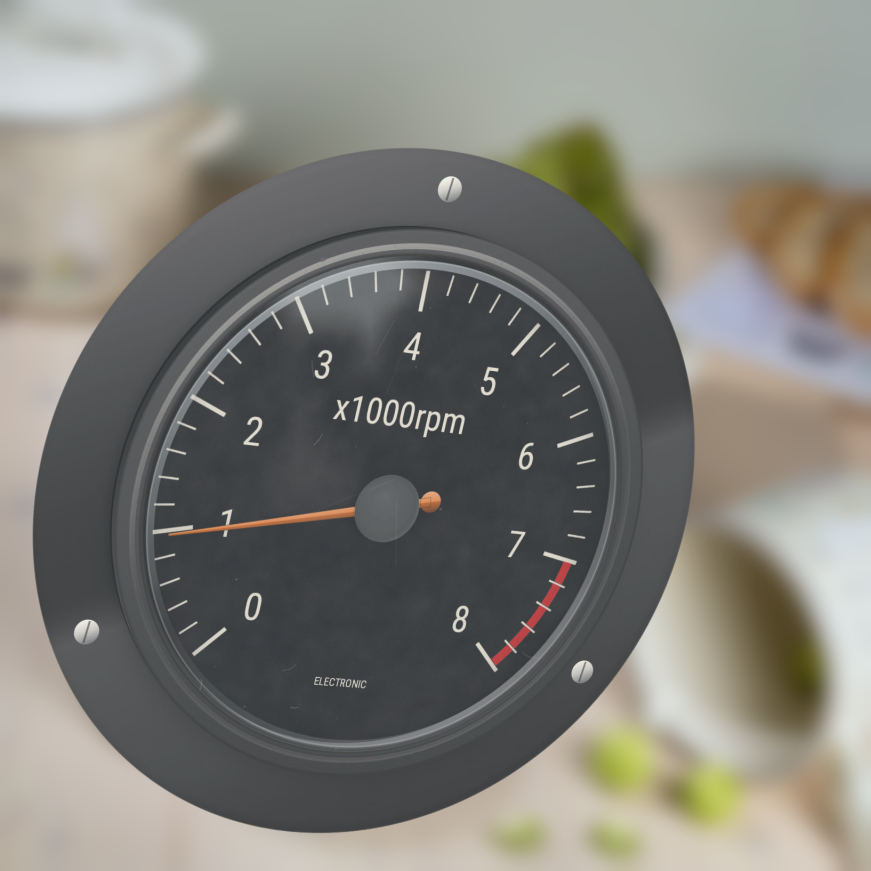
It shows value=1000 unit=rpm
